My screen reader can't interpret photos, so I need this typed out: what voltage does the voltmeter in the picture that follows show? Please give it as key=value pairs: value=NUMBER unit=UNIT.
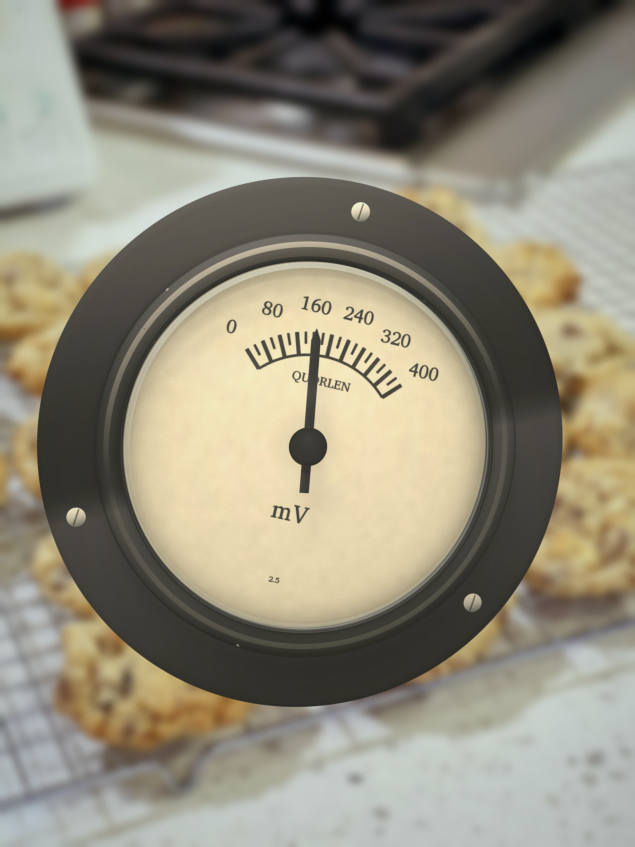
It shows value=160 unit=mV
